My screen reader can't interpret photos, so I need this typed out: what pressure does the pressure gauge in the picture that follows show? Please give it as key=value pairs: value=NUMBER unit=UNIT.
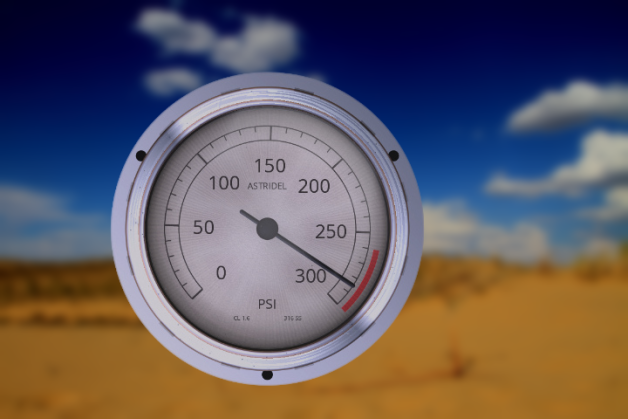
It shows value=285 unit=psi
